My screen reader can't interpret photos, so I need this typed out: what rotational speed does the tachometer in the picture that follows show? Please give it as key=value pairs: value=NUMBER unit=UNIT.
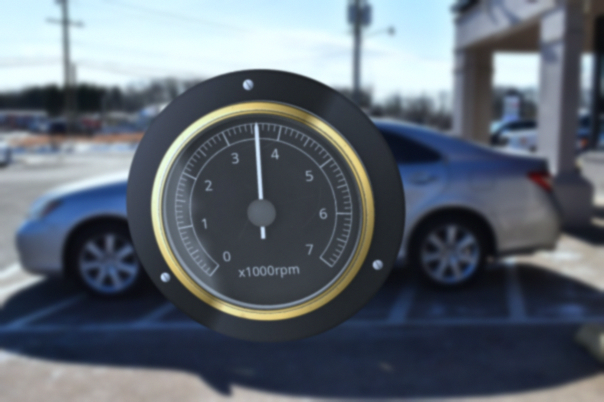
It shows value=3600 unit=rpm
